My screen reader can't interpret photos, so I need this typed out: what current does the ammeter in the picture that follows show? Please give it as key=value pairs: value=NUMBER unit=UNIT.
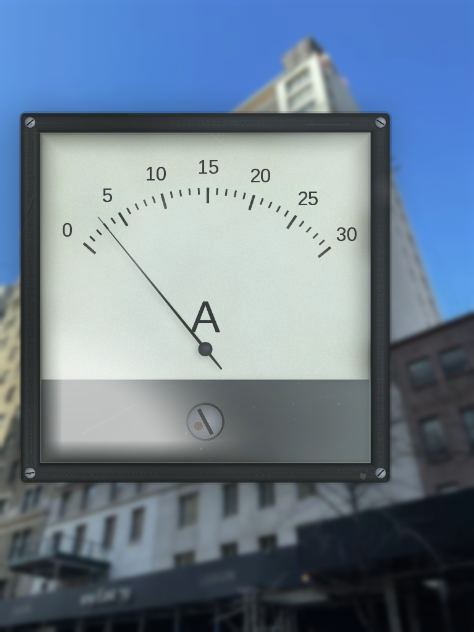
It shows value=3 unit=A
